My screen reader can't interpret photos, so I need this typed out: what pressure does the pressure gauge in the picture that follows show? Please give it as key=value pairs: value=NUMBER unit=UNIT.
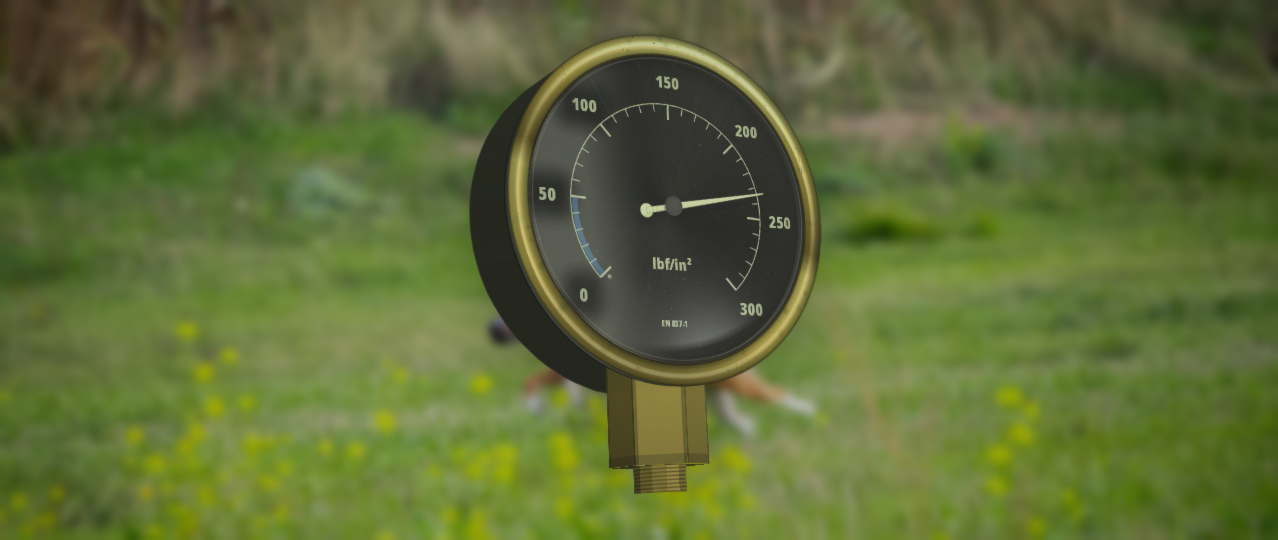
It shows value=235 unit=psi
